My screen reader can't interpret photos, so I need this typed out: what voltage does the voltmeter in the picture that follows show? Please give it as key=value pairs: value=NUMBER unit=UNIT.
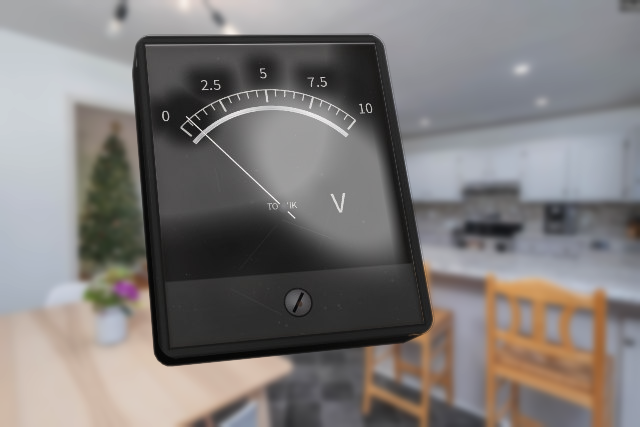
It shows value=0.5 unit=V
